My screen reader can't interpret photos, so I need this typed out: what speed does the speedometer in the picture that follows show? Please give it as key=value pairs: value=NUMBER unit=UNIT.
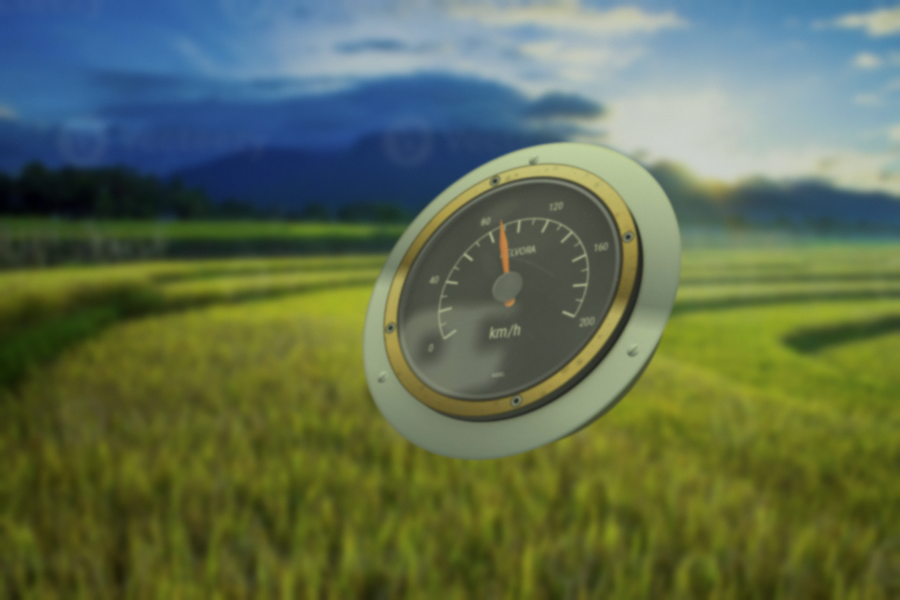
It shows value=90 unit=km/h
